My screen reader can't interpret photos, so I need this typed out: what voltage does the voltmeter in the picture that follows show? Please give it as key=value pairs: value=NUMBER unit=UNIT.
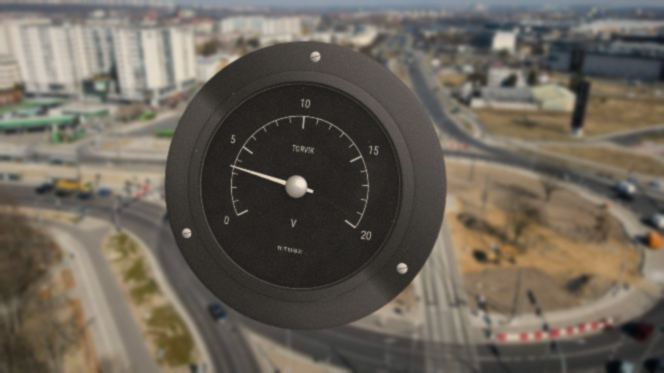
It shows value=3.5 unit=V
